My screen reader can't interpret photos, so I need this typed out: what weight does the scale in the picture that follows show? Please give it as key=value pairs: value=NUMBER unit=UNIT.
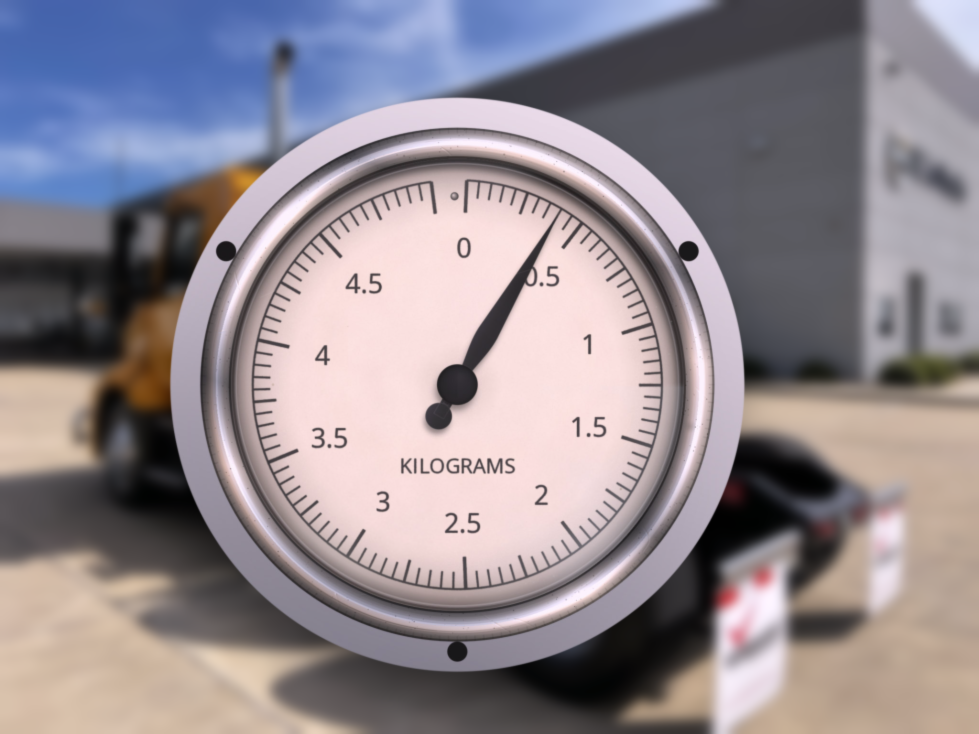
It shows value=0.4 unit=kg
